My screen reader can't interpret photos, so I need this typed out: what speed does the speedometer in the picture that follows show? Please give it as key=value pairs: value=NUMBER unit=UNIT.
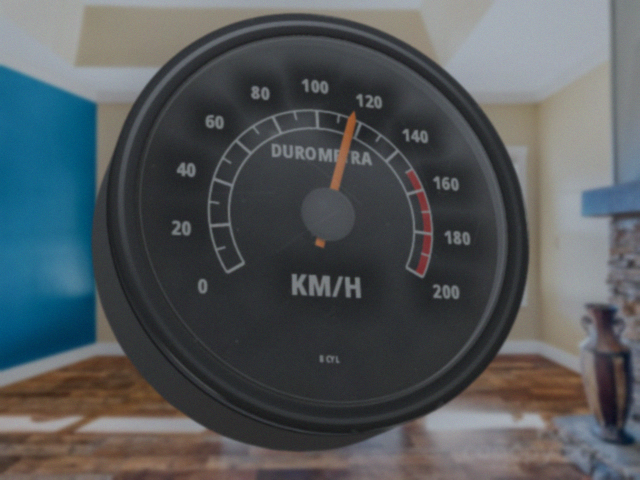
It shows value=115 unit=km/h
